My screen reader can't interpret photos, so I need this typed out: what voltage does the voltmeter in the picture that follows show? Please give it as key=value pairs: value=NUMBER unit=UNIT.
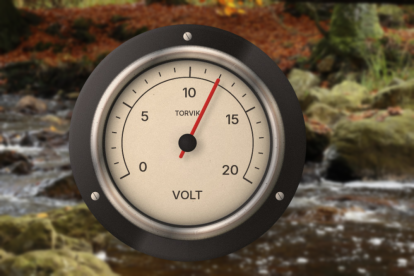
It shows value=12 unit=V
